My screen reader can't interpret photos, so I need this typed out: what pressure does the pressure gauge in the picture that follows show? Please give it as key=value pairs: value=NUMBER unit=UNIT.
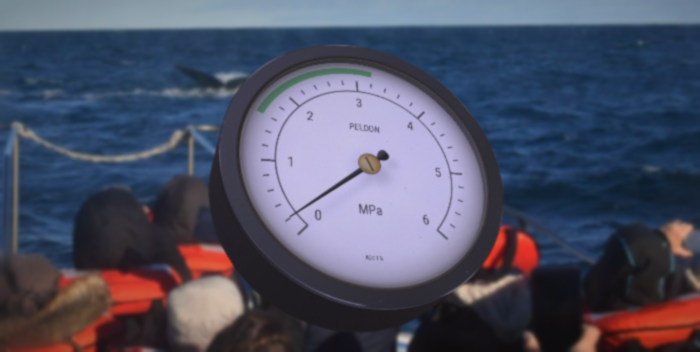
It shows value=0.2 unit=MPa
